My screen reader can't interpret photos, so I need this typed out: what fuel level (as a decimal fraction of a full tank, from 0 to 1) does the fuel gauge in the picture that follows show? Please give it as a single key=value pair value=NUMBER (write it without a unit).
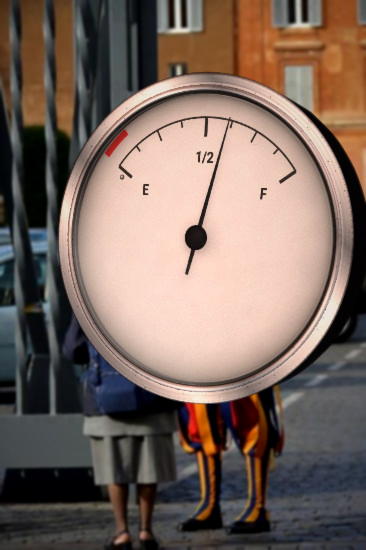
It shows value=0.625
